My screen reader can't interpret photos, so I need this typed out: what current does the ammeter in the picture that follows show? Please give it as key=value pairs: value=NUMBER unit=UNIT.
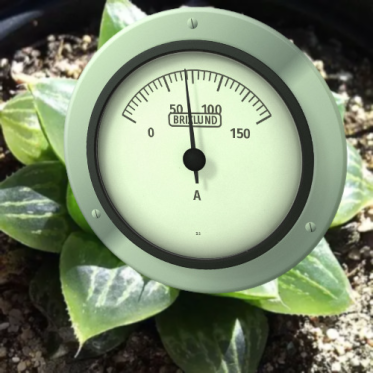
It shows value=70 unit=A
